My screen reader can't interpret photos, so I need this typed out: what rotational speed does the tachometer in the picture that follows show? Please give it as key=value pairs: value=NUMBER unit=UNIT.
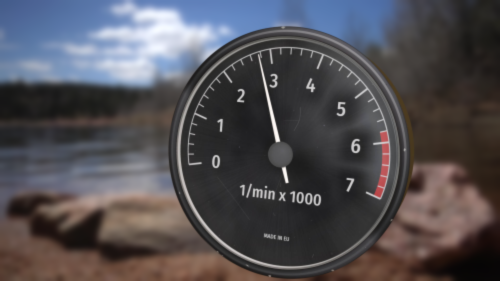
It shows value=2800 unit=rpm
